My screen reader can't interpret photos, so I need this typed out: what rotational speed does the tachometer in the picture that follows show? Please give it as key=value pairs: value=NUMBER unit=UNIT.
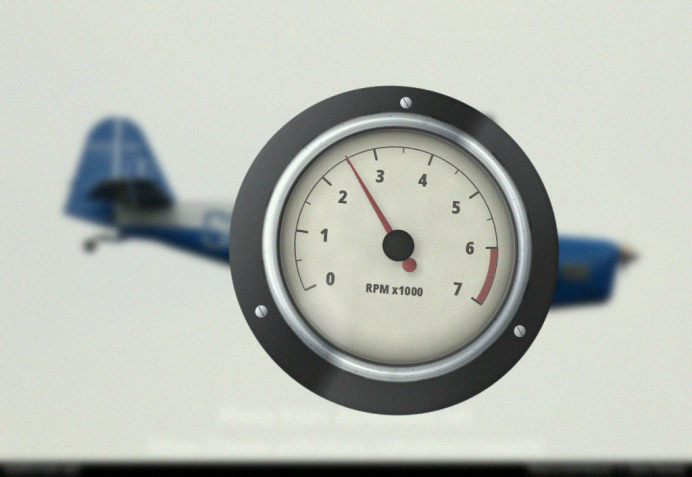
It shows value=2500 unit=rpm
